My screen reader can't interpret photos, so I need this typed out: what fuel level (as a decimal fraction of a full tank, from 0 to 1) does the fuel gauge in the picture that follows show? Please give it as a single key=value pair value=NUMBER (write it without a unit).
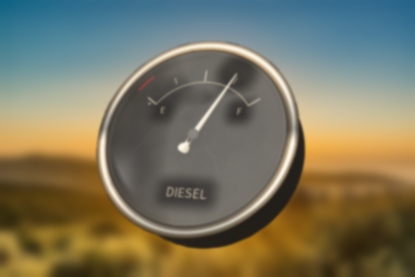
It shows value=0.75
